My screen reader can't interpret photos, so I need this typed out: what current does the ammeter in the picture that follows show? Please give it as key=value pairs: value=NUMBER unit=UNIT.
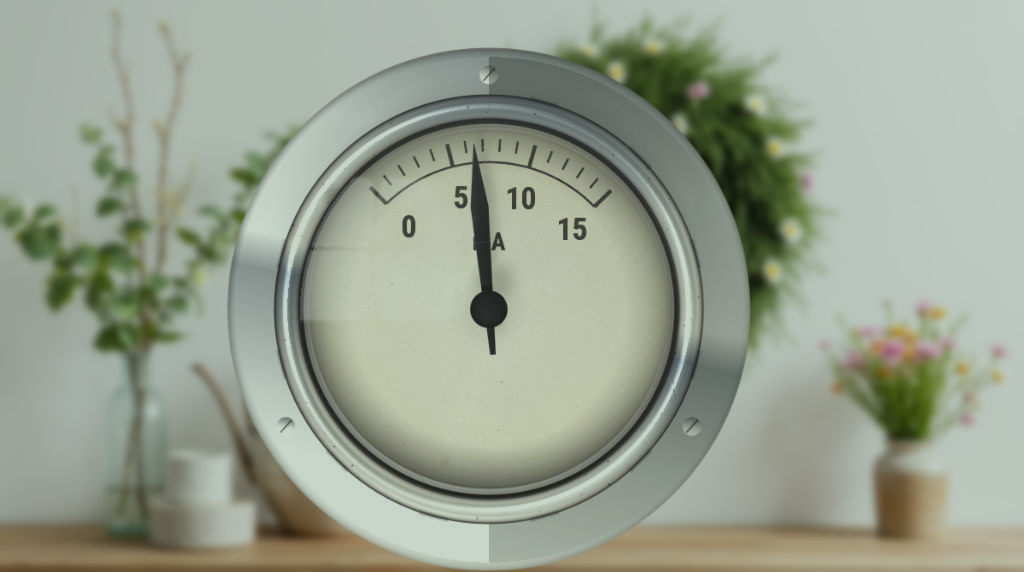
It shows value=6.5 unit=mA
